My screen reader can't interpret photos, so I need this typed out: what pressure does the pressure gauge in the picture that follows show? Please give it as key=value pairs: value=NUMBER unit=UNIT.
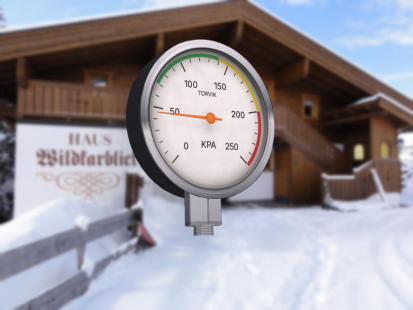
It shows value=45 unit=kPa
